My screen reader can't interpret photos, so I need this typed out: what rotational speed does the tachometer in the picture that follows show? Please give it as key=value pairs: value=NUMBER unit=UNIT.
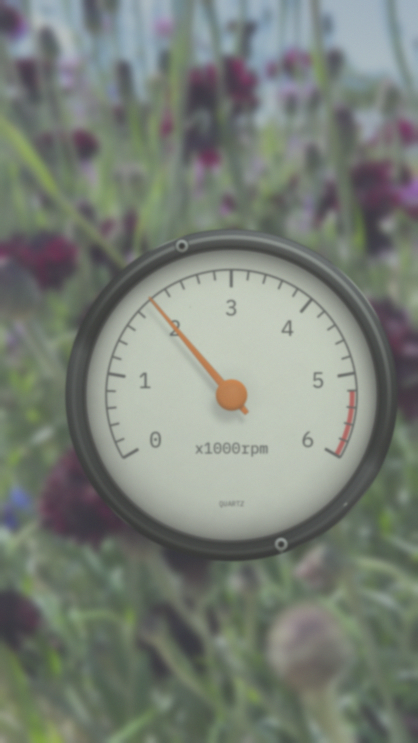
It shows value=2000 unit=rpm
